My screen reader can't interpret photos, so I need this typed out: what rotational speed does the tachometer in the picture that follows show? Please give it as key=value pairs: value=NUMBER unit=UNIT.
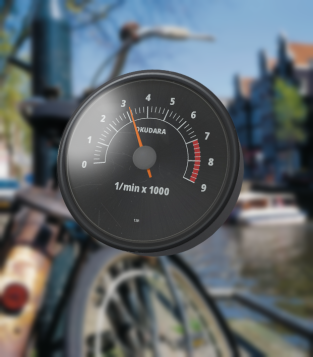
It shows value=3200 unit=rpm
